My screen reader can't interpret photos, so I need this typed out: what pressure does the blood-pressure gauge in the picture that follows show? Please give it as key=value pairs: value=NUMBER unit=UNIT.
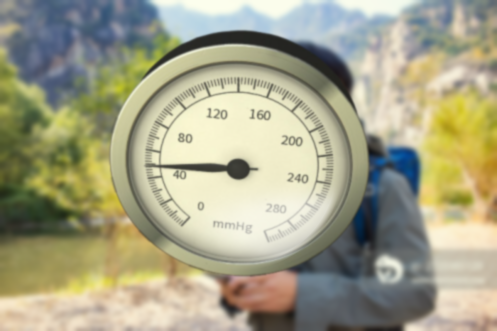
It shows value=50 unit=mmHg
